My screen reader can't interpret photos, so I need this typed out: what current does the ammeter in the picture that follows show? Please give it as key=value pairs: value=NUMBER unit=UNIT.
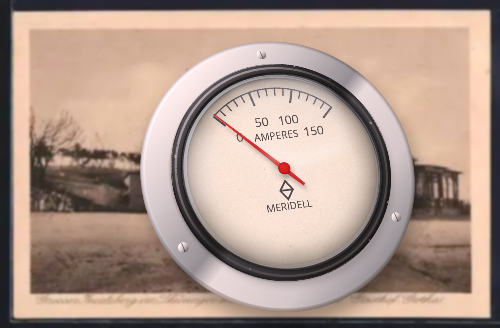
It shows value=0 unit=A
